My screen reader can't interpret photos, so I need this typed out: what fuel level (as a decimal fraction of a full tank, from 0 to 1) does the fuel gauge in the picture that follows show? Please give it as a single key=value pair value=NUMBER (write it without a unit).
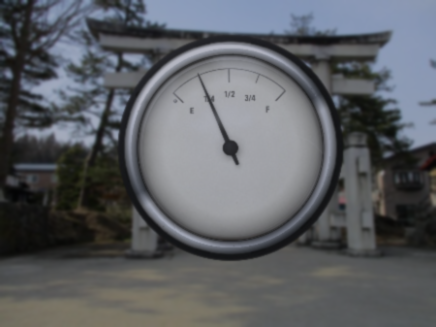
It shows value=0.25
